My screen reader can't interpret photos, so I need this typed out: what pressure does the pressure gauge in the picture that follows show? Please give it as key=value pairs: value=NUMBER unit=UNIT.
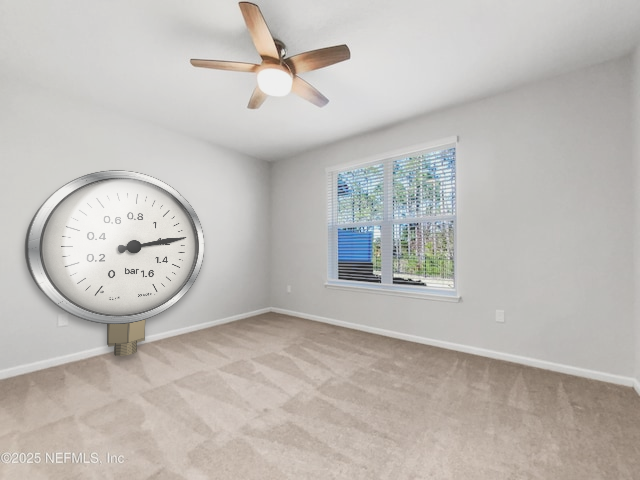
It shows value=1.2 unit=bar
